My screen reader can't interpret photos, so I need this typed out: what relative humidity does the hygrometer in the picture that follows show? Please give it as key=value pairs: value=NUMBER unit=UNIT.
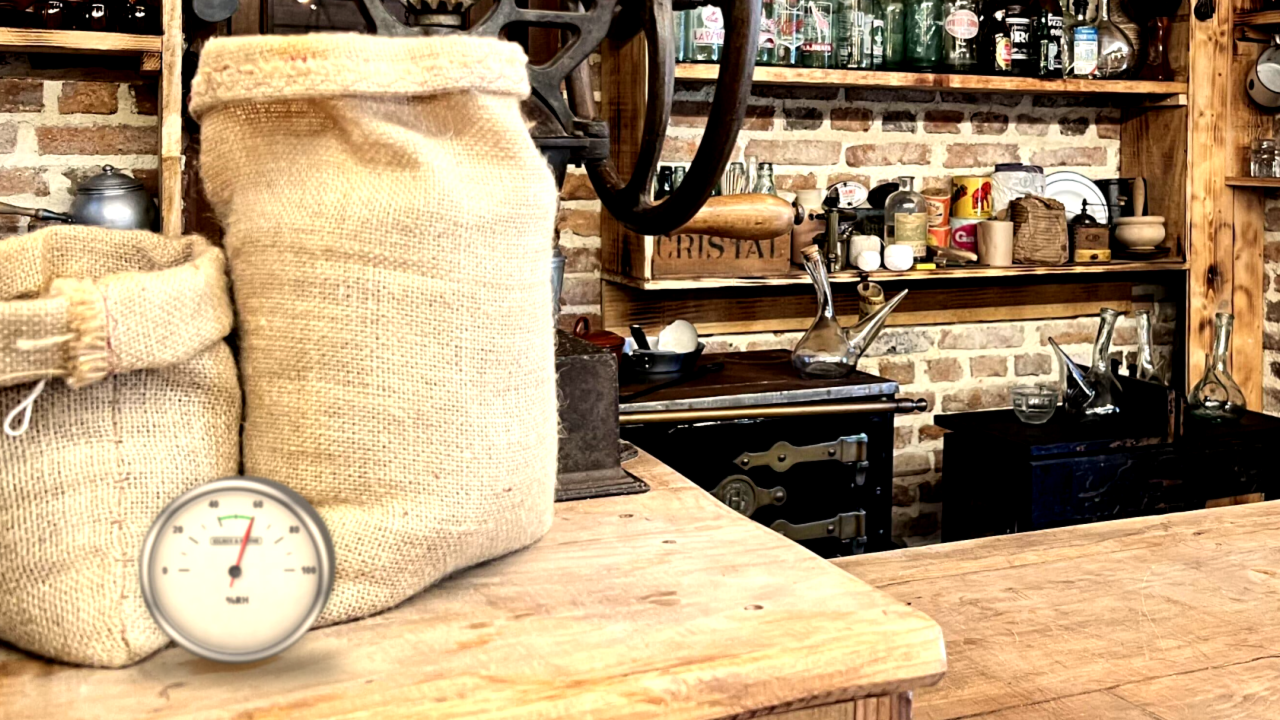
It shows value=60 unit=%
